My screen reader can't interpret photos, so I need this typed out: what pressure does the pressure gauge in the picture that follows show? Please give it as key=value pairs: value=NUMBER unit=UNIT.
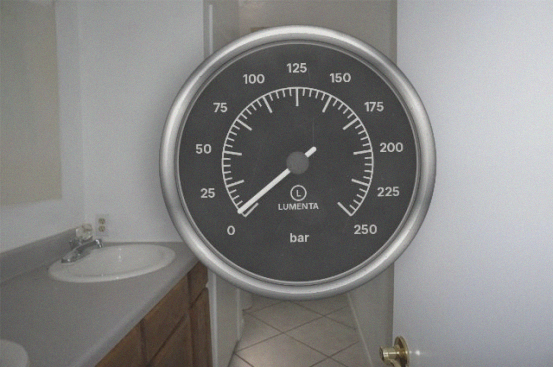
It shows value=5 unit=bar
